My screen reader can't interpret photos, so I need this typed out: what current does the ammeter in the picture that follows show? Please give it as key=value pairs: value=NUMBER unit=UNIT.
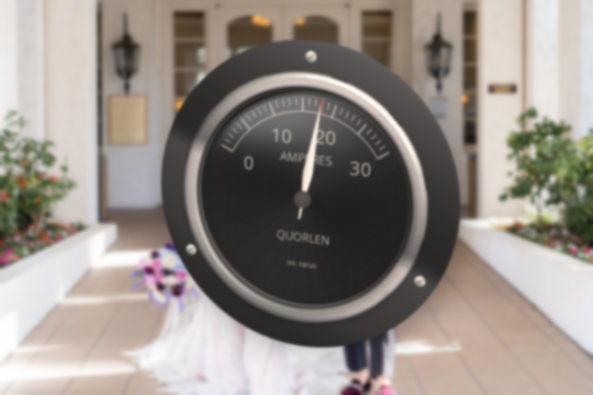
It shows value=18 unit=A
